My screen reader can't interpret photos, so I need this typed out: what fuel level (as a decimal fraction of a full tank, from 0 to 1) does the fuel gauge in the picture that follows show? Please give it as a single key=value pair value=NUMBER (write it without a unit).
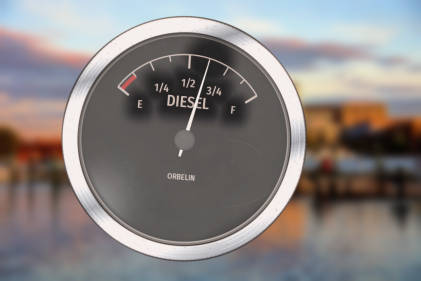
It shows value=0.625
